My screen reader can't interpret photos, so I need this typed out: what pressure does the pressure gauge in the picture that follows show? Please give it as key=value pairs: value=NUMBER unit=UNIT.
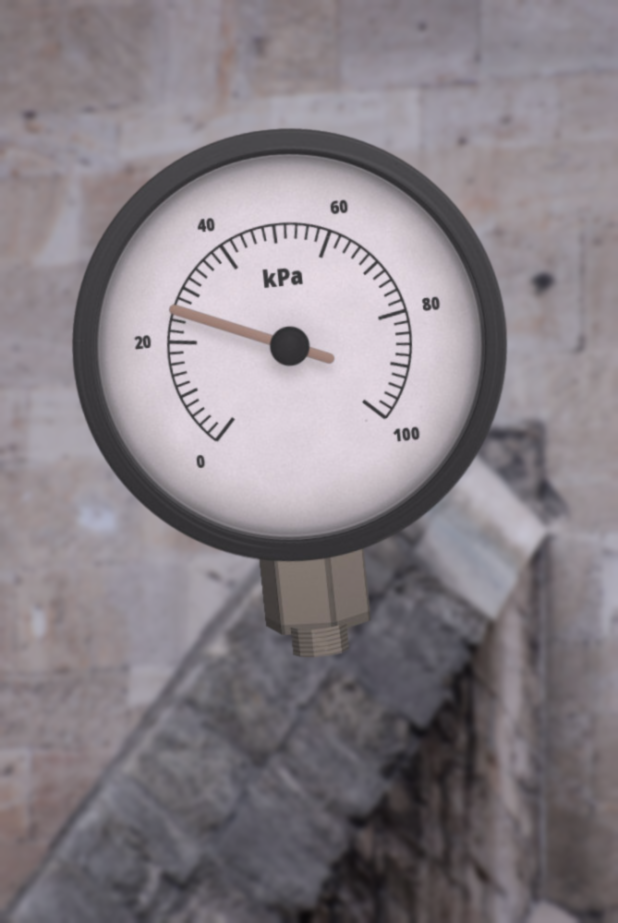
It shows value=26 unit=kPa
